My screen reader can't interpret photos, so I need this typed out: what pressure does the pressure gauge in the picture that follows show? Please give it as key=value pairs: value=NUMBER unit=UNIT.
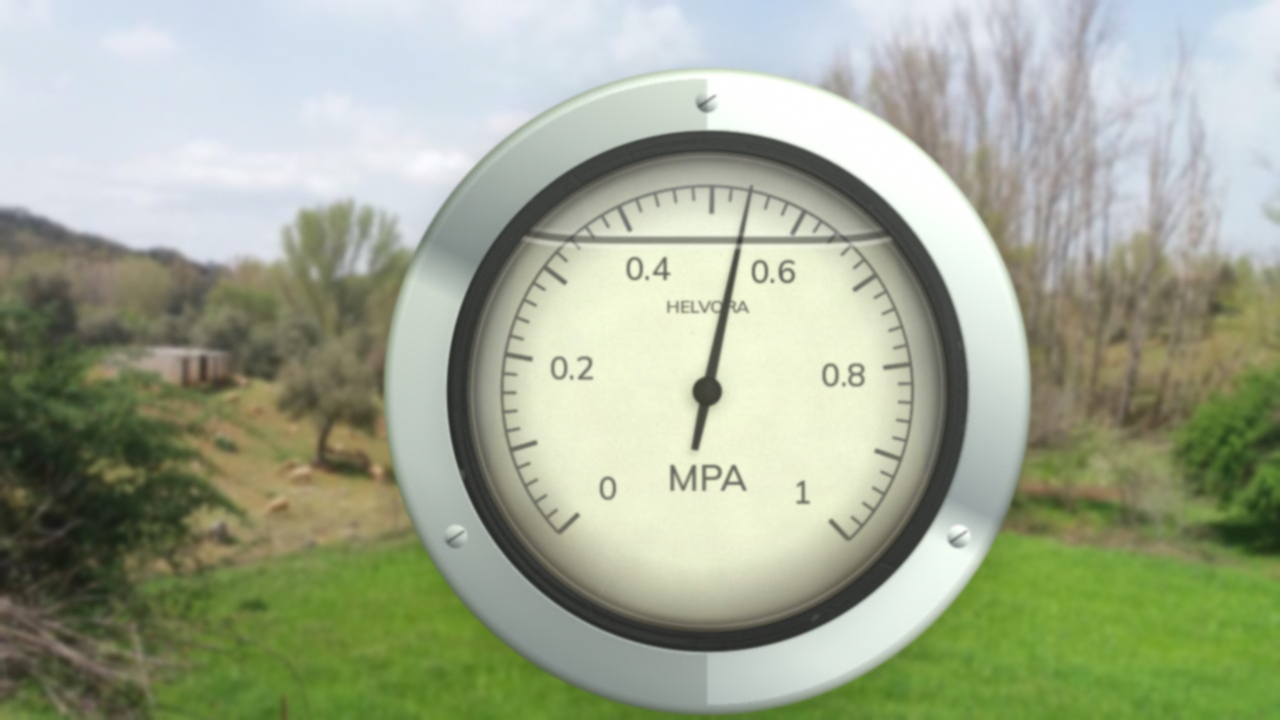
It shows value=0.54 unit=MPa
